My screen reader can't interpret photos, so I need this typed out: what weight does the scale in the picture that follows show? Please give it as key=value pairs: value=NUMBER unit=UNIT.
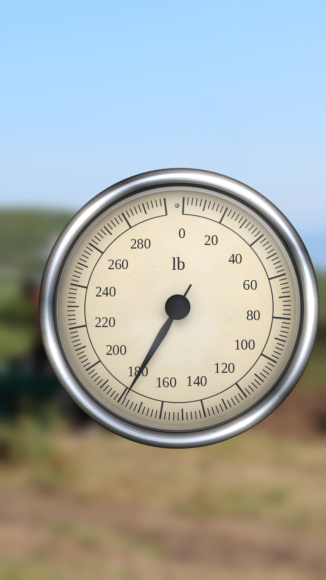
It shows value=178 unit=lb
